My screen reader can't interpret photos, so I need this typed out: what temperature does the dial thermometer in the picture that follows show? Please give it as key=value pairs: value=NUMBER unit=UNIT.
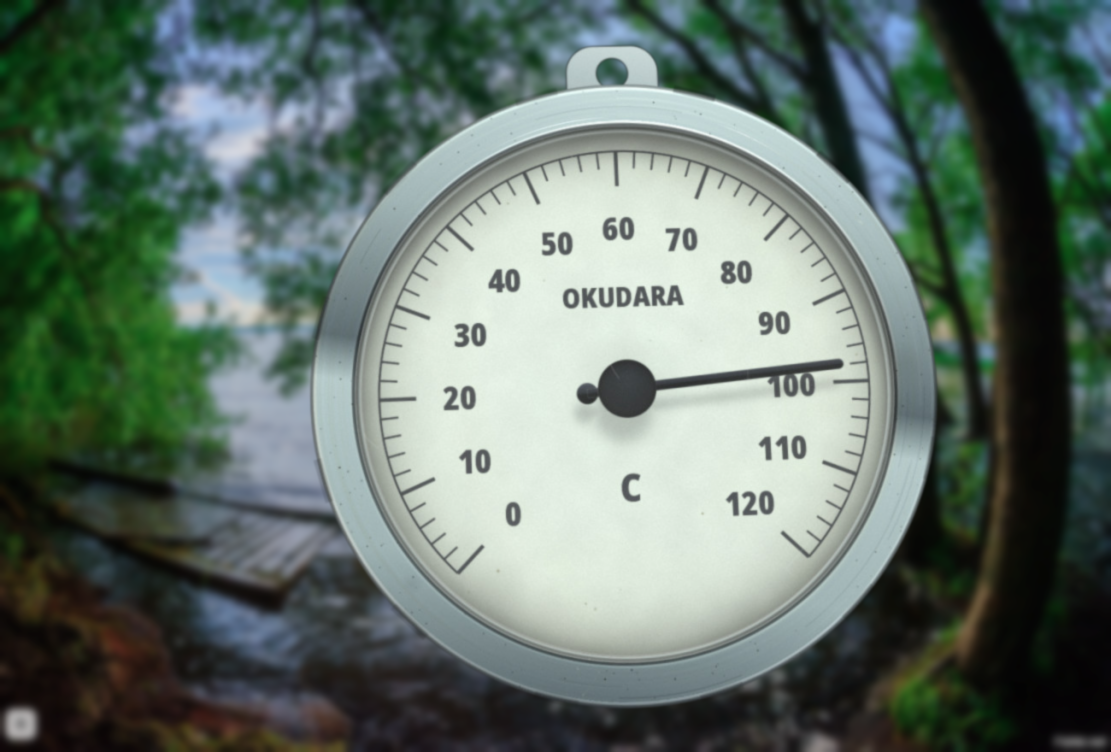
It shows value=98 unit=°C
